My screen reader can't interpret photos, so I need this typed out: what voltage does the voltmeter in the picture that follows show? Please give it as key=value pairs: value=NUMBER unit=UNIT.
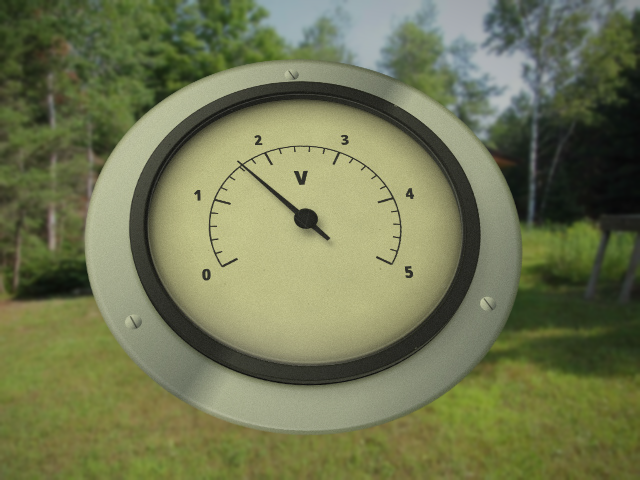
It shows value=1.6 unit=V
